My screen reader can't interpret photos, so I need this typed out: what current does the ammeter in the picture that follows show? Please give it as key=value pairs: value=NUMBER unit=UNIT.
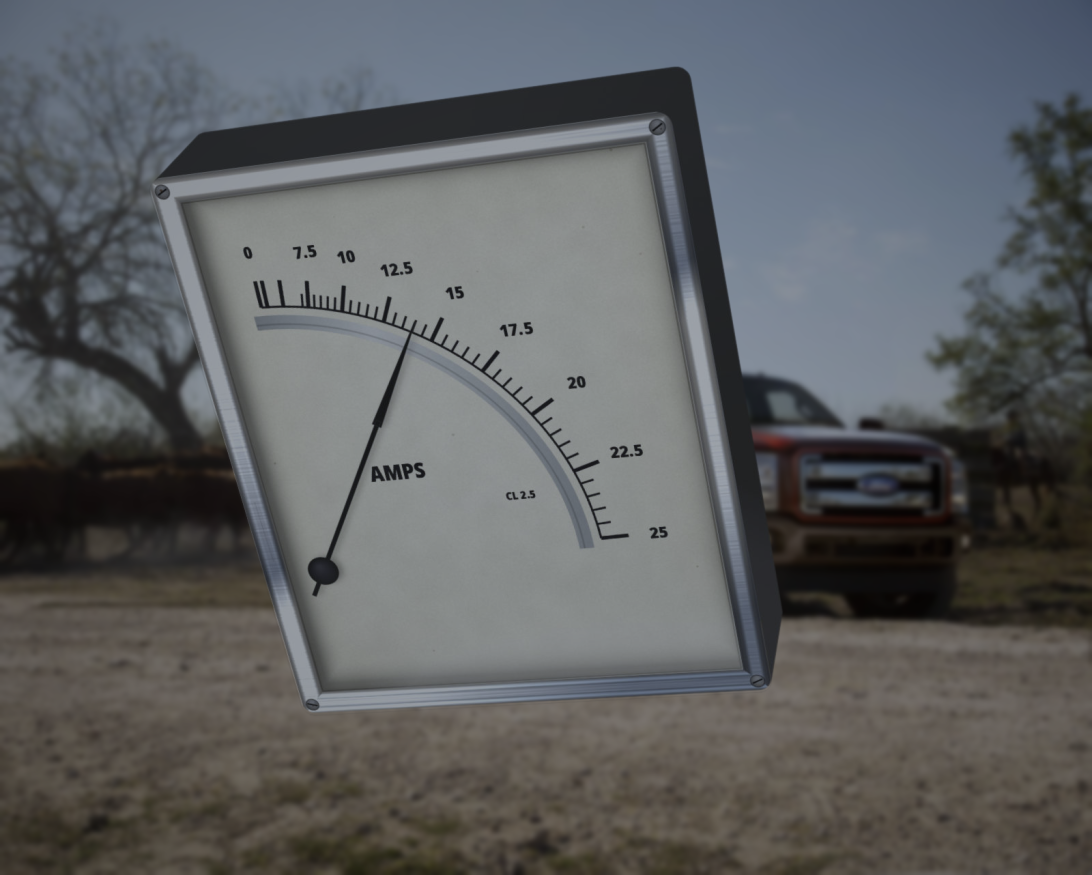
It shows value=14 unit=A
